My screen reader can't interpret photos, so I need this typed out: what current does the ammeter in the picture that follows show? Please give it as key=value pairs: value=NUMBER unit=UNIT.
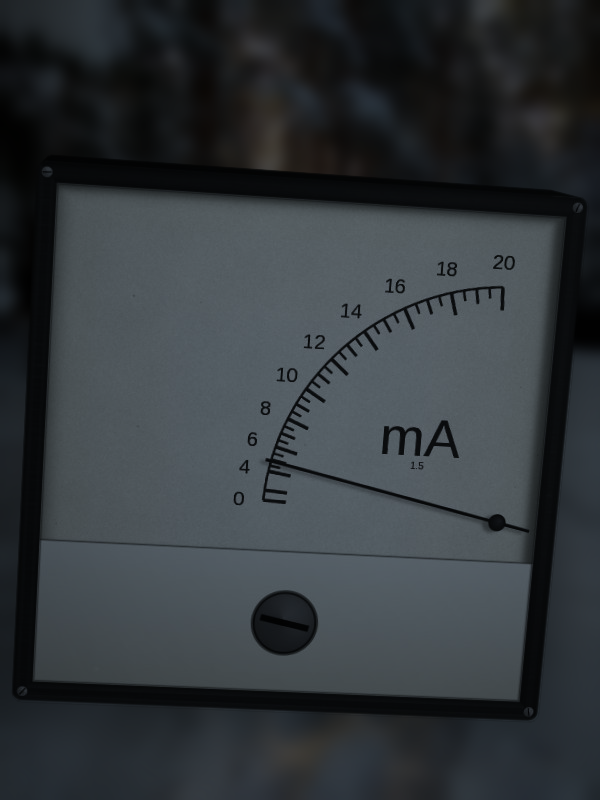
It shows value=5 unit=mA
